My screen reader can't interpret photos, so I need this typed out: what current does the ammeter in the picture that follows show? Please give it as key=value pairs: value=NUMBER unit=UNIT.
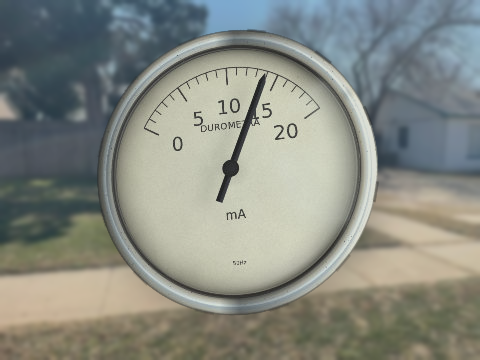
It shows value=14 unit=mA
